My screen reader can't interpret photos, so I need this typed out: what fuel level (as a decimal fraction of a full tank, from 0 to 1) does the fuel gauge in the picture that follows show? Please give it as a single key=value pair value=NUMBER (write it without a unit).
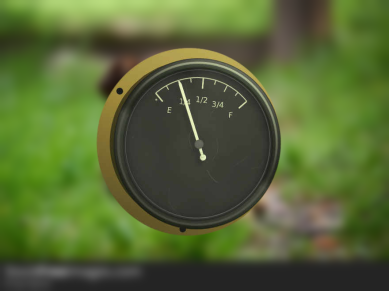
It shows value=0.25
